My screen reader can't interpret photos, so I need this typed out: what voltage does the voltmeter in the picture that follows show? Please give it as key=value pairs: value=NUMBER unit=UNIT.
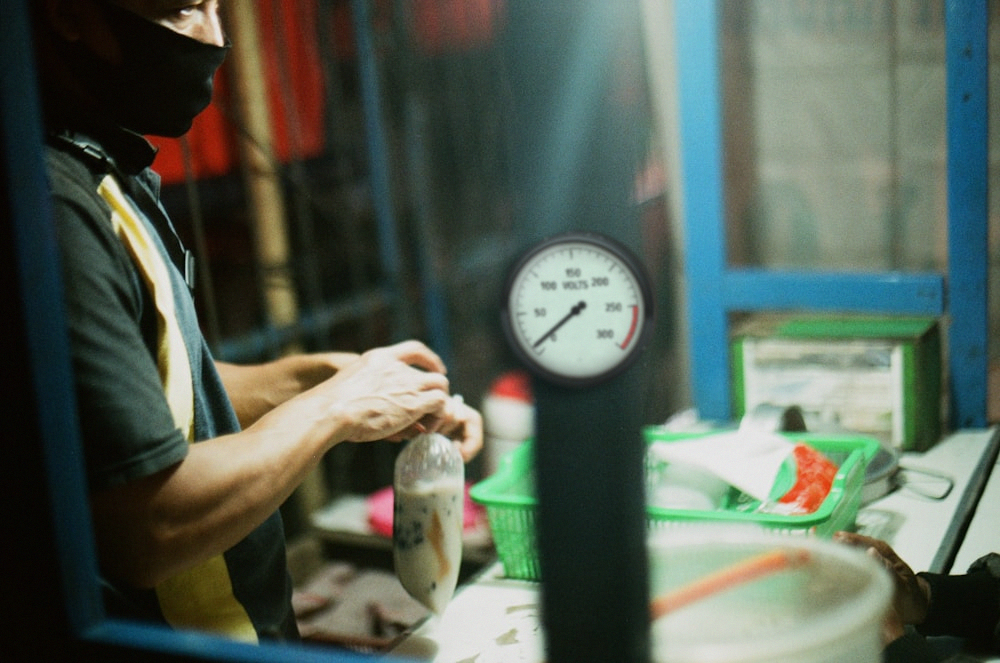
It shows value=10 unit=V
